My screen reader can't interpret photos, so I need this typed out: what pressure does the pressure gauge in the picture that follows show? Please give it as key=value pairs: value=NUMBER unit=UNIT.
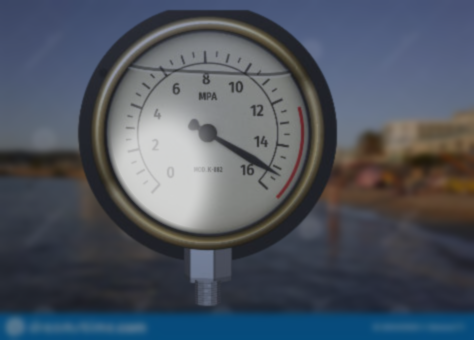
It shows value=15.25 unit=MPa
